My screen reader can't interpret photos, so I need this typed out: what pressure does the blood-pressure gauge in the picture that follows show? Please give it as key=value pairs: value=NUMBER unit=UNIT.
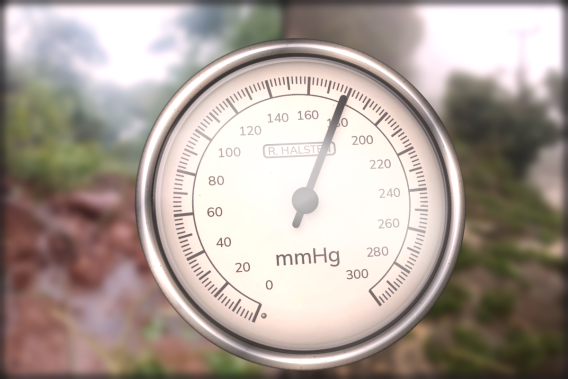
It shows value=178 unit=mmHg
